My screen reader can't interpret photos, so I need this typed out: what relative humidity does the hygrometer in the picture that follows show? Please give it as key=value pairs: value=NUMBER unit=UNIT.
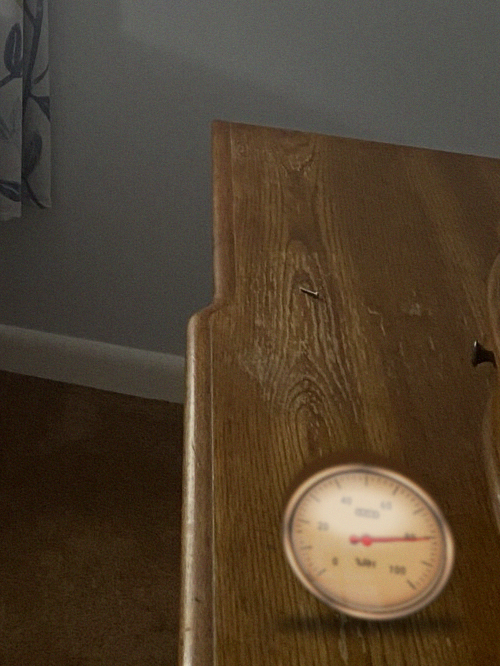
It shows value=80 unit=%
